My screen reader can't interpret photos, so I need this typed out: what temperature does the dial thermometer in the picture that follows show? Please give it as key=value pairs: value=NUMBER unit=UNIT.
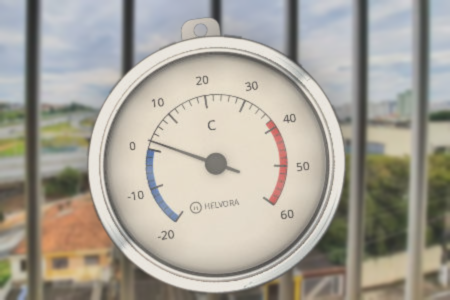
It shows value=2 unit=°C
